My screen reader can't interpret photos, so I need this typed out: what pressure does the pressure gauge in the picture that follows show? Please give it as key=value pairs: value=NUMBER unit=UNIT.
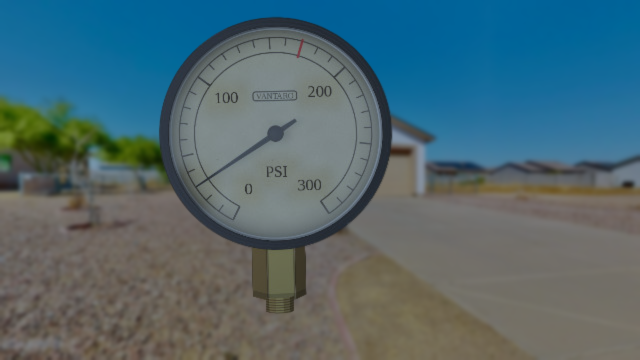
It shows value=30 unit=psi
